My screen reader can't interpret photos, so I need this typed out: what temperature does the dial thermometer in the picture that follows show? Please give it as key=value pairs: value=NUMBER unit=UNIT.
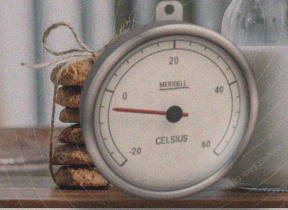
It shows value=-4 unit=°C
